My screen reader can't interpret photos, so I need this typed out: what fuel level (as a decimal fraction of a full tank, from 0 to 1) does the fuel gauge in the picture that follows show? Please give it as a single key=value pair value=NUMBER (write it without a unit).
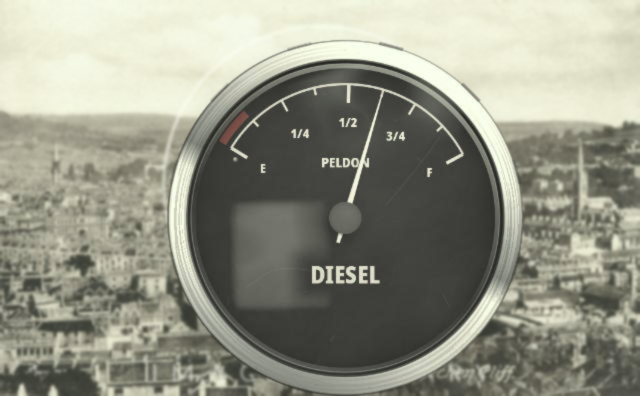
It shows value=0.625
